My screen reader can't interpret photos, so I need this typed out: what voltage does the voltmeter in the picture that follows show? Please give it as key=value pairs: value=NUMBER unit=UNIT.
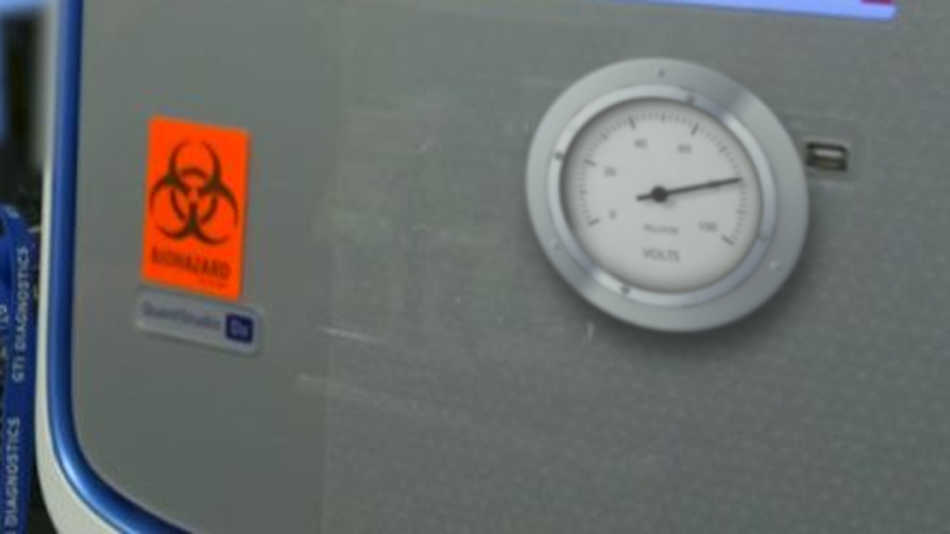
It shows value=80 unit=V
